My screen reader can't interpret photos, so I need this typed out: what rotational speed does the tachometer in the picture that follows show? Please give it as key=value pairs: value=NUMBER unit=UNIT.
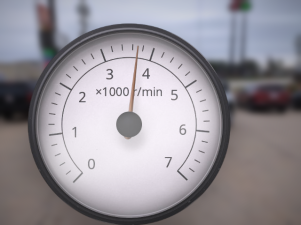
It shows value=3700 unit=rpm
